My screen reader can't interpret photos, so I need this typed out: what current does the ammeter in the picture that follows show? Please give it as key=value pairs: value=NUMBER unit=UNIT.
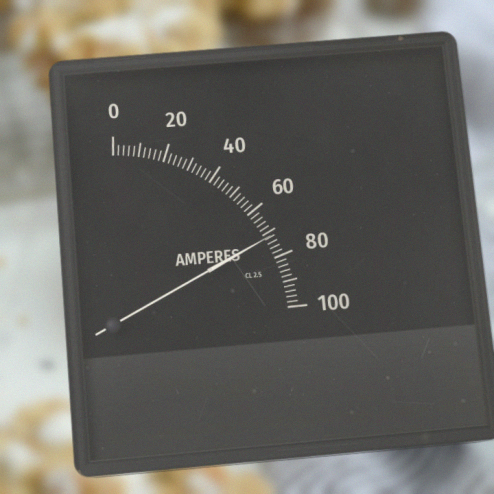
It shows value=72 unit=A
